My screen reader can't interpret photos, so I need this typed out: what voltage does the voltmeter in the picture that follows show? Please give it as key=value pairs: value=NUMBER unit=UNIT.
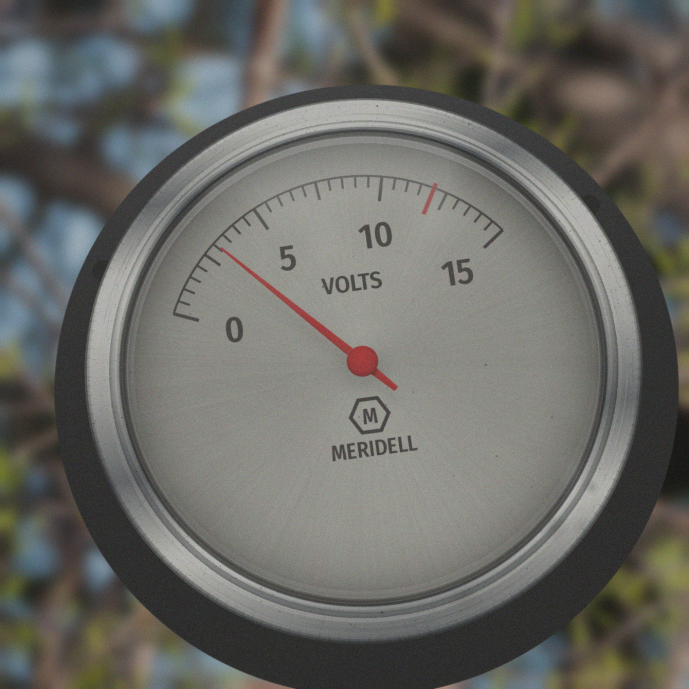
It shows value=3 unit=V
